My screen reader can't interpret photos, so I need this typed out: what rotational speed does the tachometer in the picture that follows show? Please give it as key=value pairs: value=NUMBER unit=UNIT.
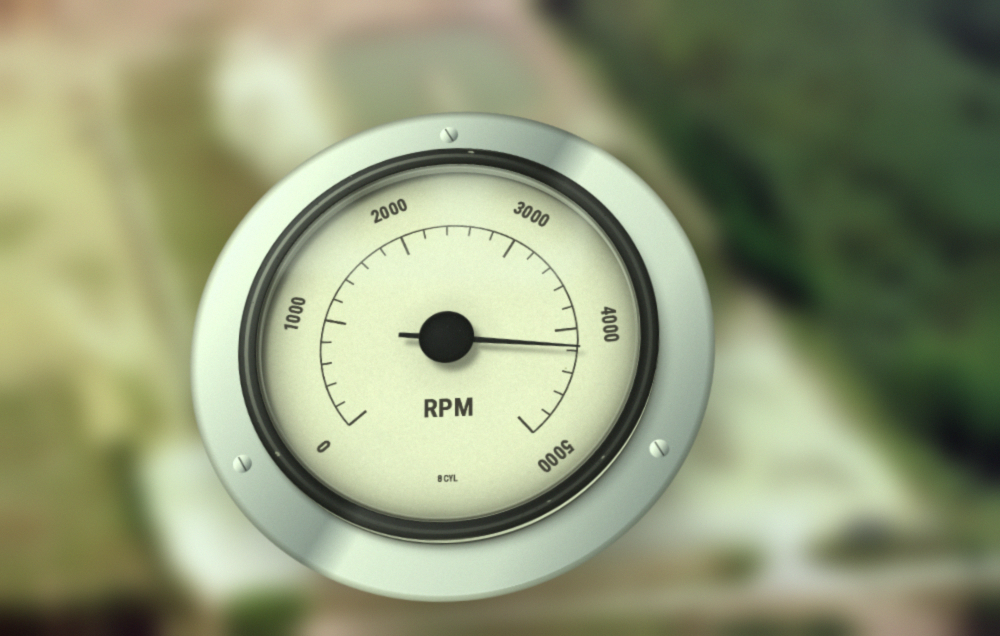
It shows value=4200 unit=rpm
